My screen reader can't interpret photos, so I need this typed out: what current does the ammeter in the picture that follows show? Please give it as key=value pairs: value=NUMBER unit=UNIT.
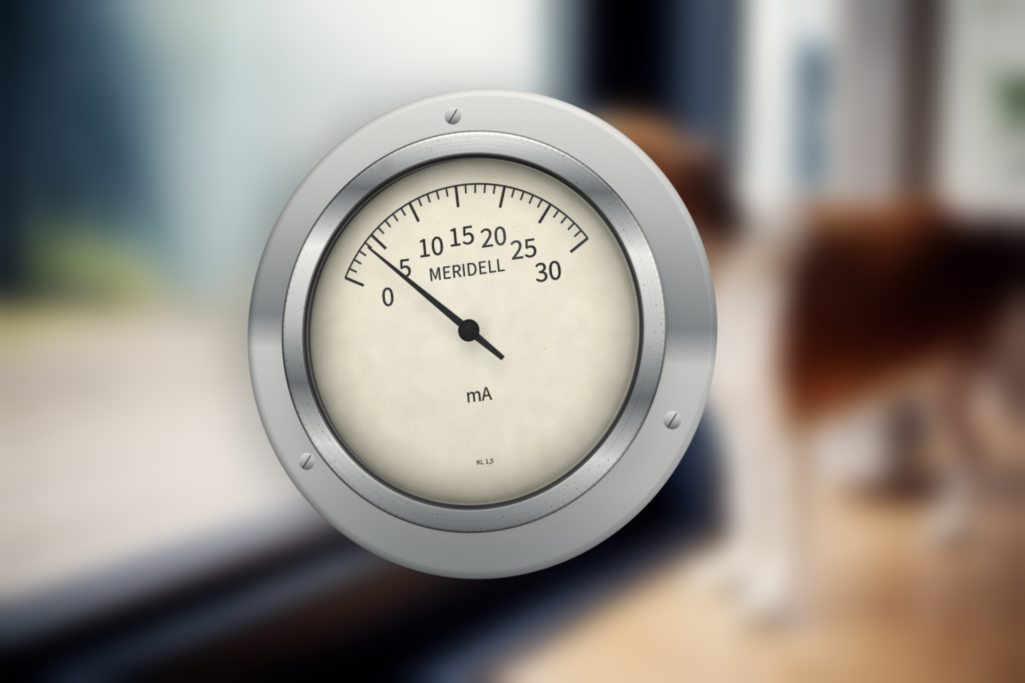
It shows value=4 unit=mA
